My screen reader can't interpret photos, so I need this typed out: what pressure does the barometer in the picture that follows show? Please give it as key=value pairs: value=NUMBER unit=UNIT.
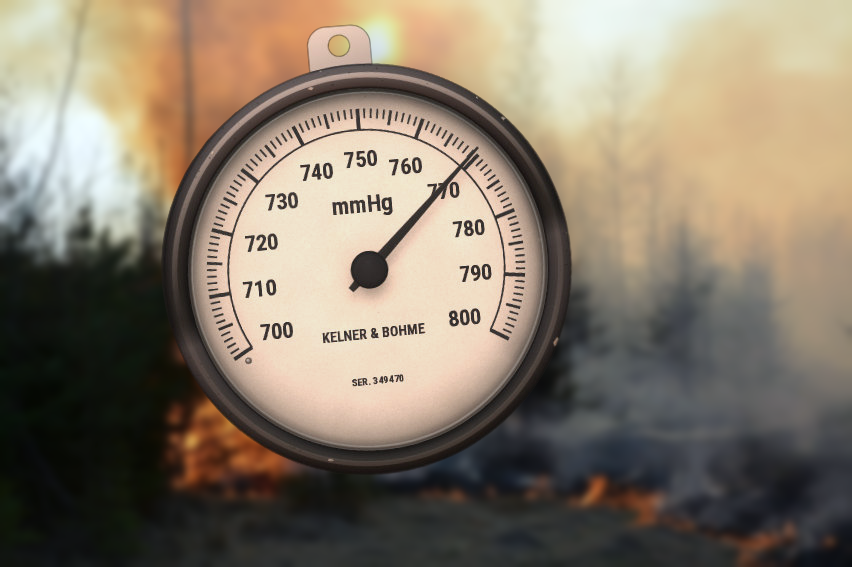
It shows value=769 unit=mmHg
